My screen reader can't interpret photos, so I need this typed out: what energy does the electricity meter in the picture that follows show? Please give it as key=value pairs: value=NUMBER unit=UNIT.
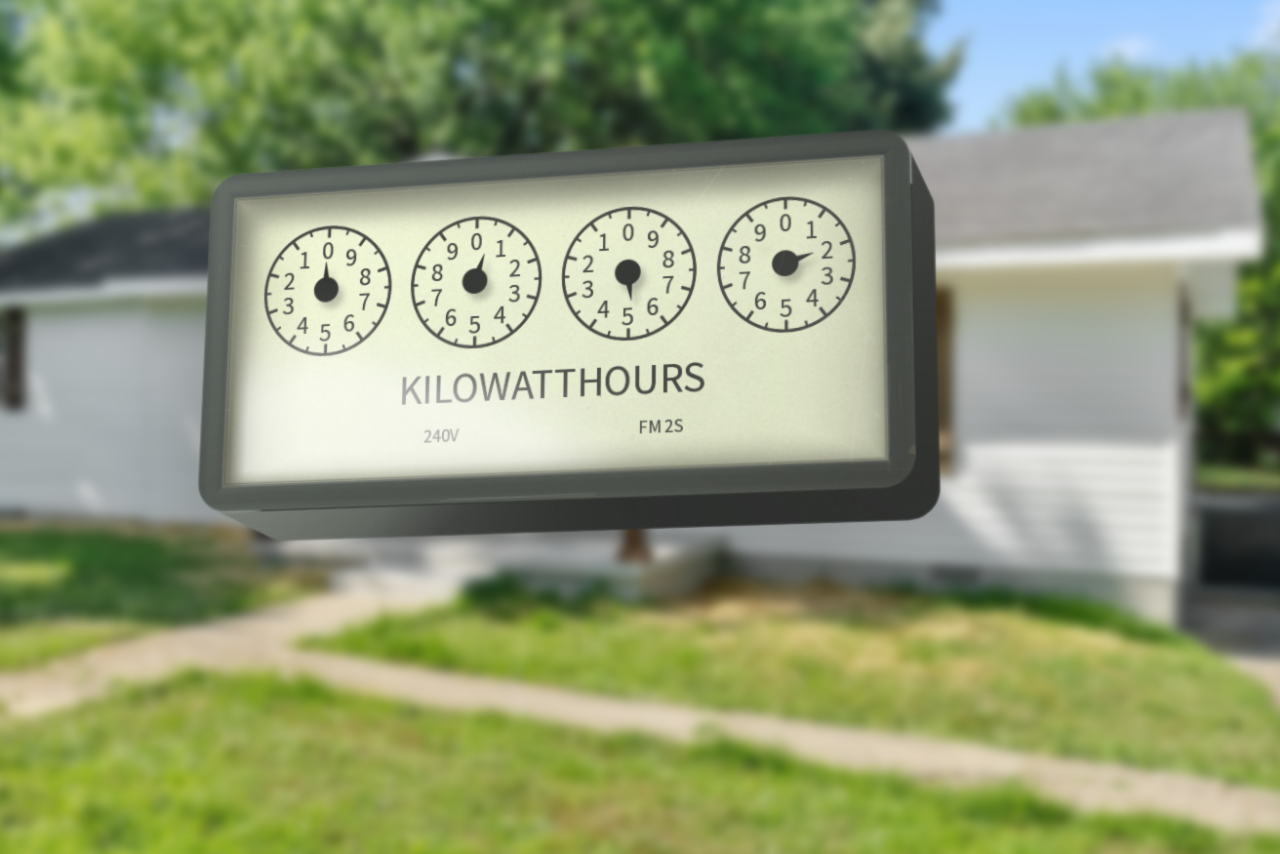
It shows value=52 unit=kWh
